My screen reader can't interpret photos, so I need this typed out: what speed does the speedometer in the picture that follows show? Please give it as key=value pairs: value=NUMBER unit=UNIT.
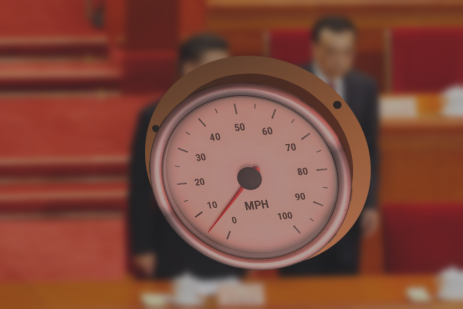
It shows value=5 unit=mph
